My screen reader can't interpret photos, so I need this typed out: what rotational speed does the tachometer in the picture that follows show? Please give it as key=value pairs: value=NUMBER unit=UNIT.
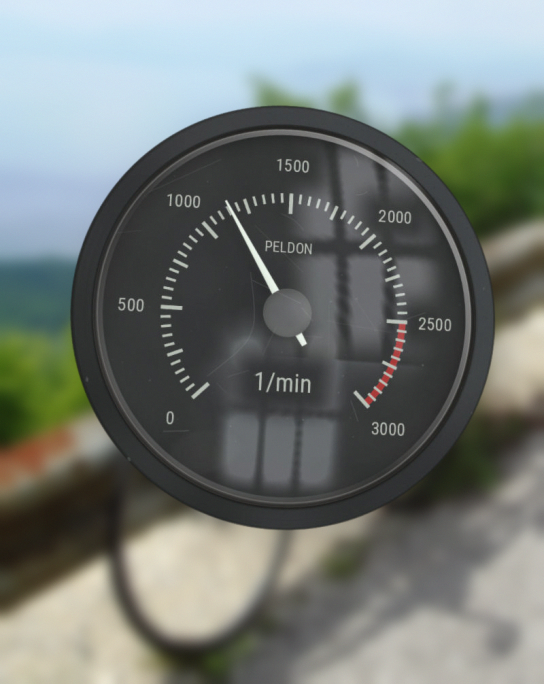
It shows value=1150 unit=rpm
